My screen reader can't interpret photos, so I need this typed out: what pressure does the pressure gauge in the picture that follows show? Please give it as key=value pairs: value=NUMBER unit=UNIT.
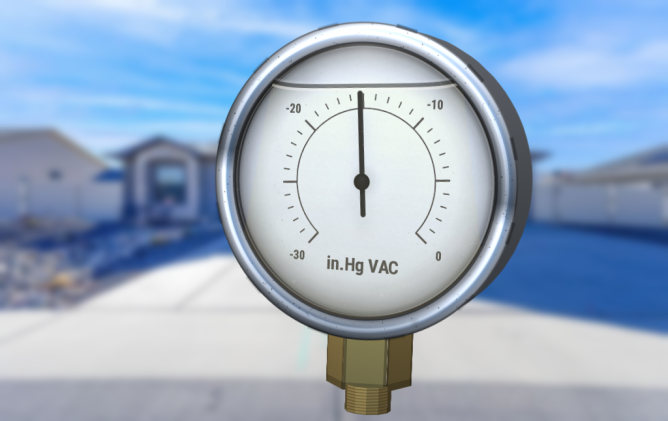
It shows value=-15 unit=inHg
